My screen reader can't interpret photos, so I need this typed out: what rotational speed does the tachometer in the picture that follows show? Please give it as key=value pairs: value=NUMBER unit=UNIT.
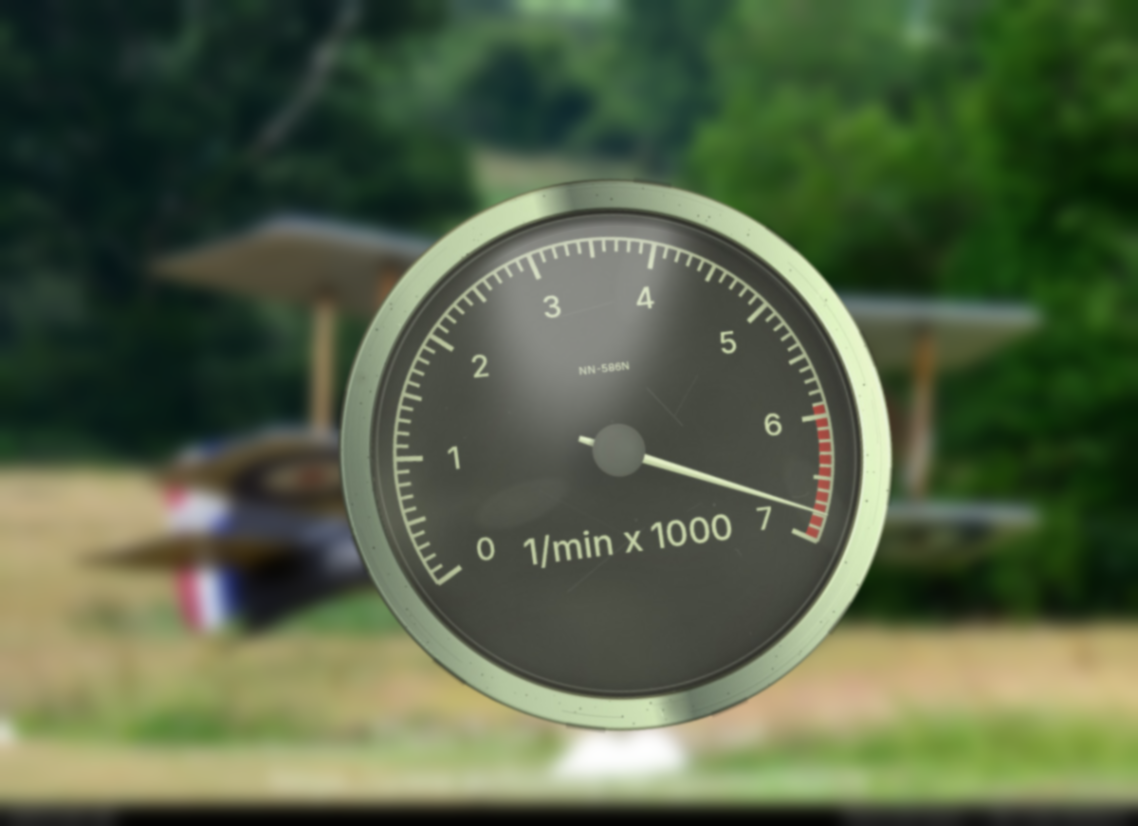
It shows value=6800 unit=rpm
